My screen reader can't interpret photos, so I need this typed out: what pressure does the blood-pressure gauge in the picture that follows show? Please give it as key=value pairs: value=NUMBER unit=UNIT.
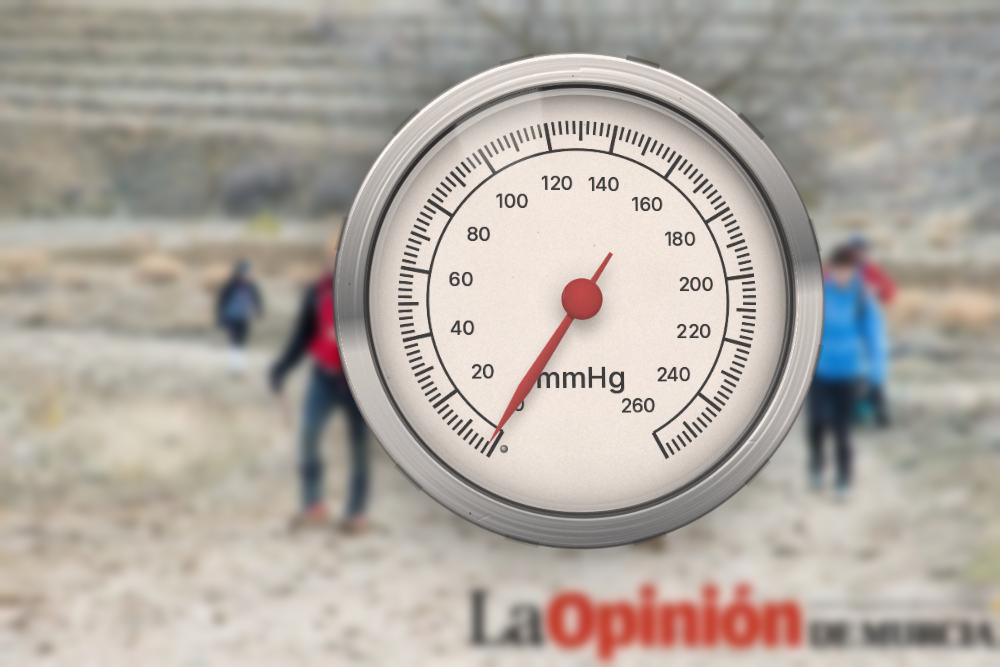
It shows value=2 unit=mmHg
